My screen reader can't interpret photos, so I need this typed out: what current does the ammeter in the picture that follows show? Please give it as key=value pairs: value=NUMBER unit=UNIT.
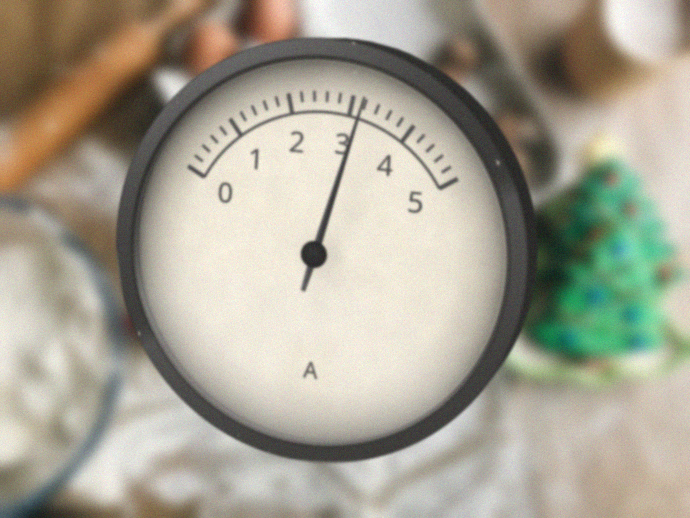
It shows value=3.2 unit=A
